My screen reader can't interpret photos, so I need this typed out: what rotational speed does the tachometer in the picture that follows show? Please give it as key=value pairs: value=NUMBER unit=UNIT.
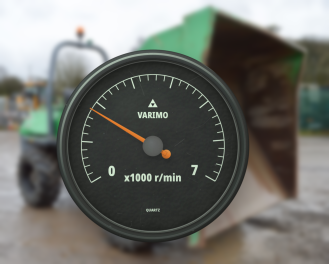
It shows value=1800 unit=rpm
